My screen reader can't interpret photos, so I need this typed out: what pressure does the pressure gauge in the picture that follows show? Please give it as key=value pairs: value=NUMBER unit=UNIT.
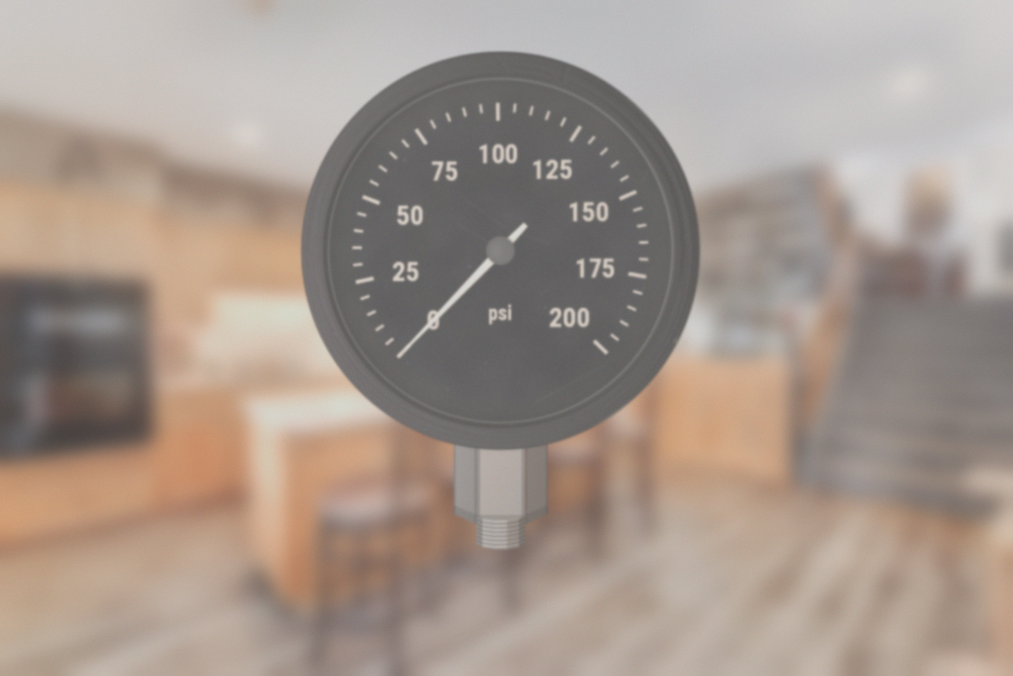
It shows value=0 unit=psi
